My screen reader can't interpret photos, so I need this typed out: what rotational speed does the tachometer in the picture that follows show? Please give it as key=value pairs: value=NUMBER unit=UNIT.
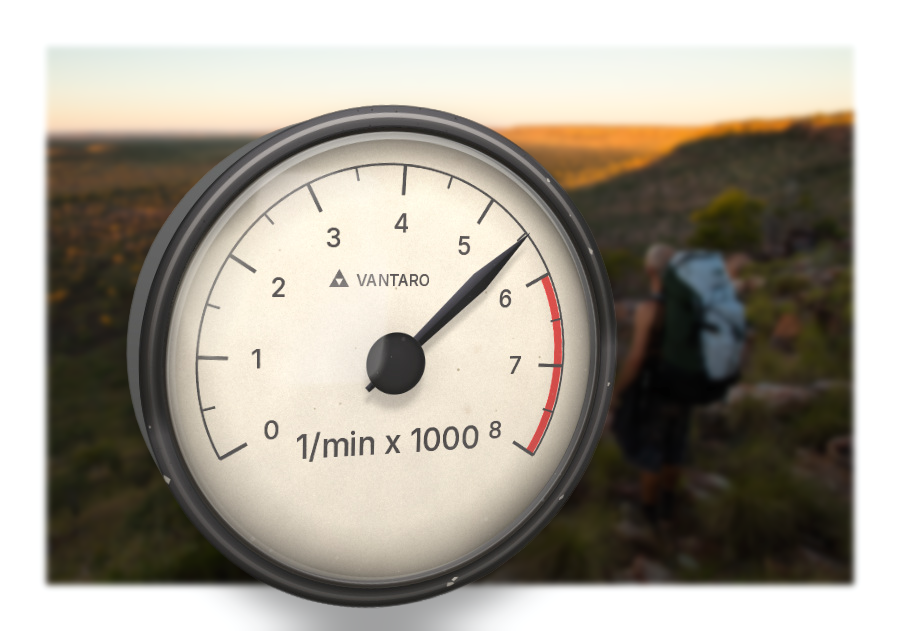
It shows value=5500 unit=rpm
